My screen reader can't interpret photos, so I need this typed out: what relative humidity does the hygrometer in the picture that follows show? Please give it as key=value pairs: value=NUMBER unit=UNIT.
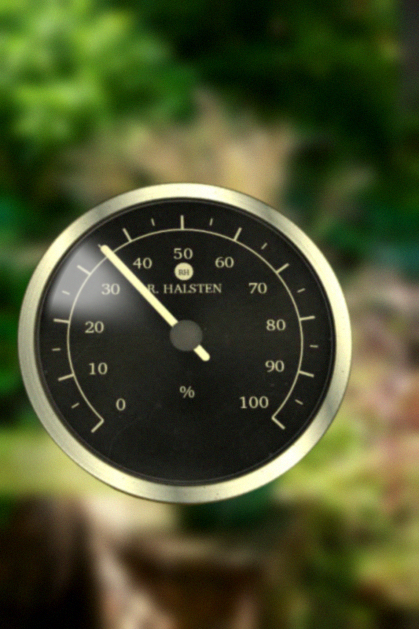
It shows value=35 unit=%
